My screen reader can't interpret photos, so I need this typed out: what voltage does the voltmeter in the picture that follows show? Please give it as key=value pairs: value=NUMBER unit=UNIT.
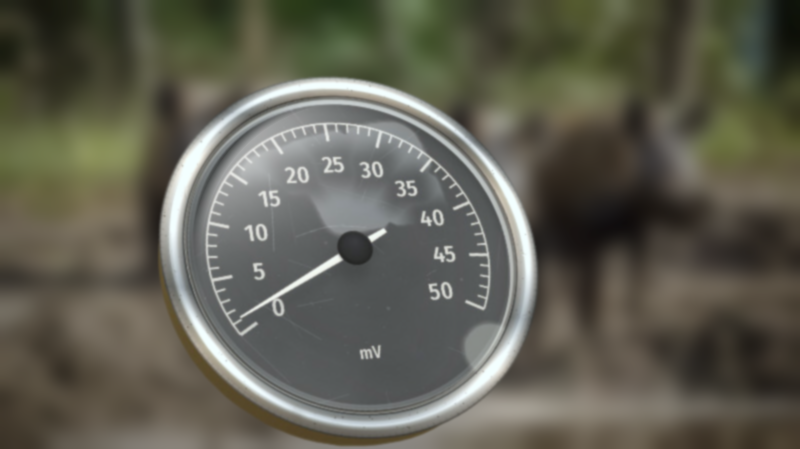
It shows value=1 unit=mV
